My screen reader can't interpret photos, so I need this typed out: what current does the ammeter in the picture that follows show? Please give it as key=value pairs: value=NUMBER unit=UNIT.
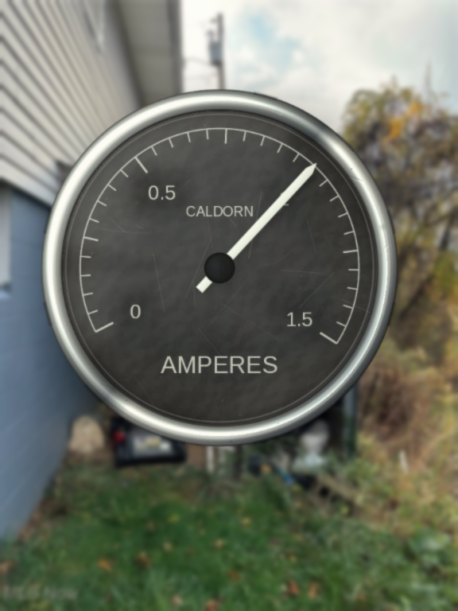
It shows value=1 unit=A
